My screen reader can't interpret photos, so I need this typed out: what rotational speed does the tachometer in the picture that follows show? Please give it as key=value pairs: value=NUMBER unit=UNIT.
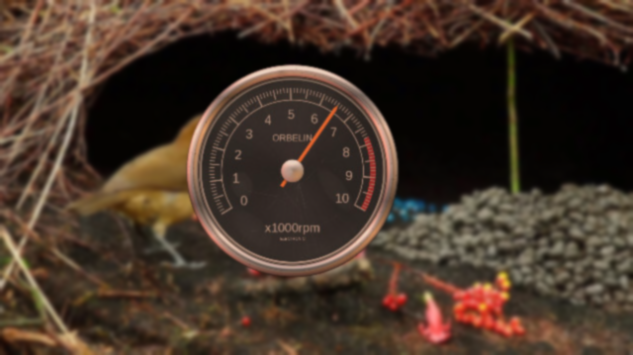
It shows value=6500 unit=rpm
